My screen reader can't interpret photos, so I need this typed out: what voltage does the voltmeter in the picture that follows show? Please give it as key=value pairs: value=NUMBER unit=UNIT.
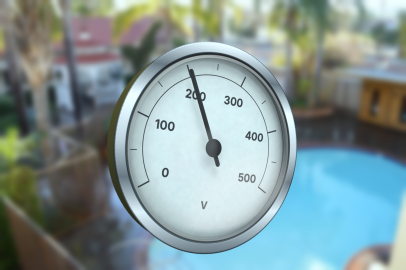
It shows value=200 unit=V
